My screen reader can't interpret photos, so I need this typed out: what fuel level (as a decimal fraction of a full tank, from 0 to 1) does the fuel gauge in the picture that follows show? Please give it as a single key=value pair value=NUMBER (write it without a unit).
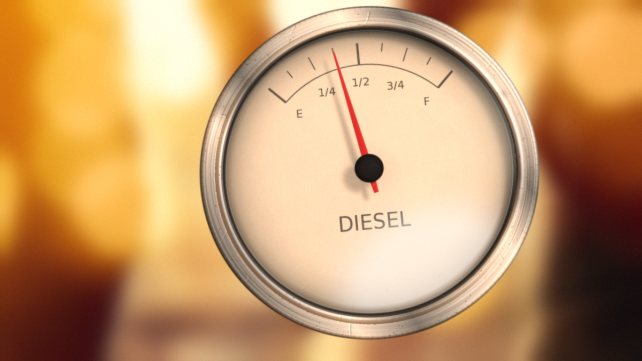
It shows value=0.375
